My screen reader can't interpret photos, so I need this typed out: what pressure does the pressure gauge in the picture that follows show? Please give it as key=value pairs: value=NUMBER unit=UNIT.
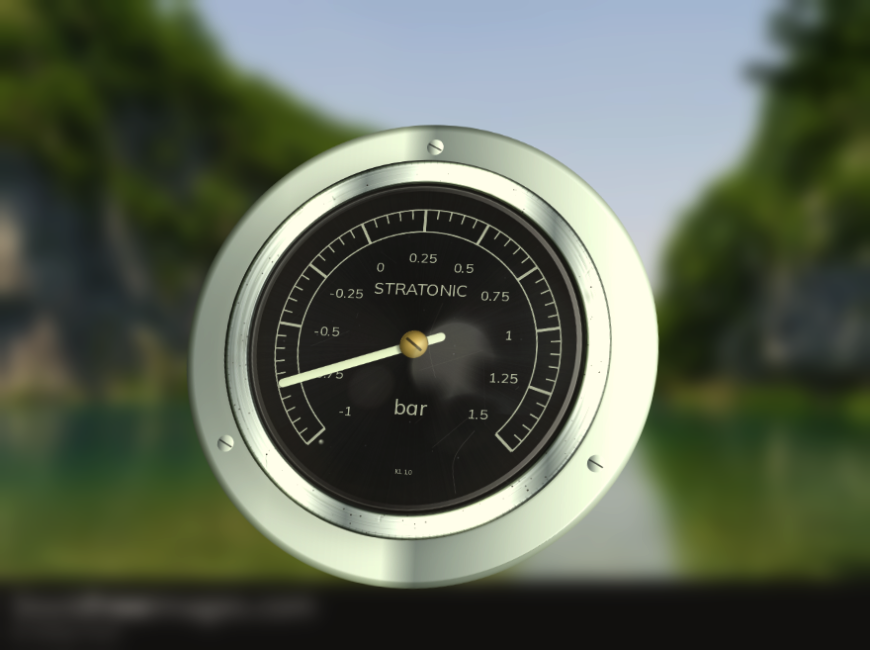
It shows value=-0.75 unit=bar
